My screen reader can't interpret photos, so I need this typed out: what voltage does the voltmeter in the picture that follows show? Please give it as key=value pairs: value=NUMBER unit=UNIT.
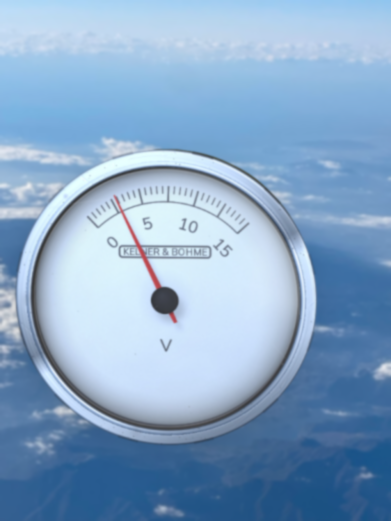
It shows value=3 unit=V
